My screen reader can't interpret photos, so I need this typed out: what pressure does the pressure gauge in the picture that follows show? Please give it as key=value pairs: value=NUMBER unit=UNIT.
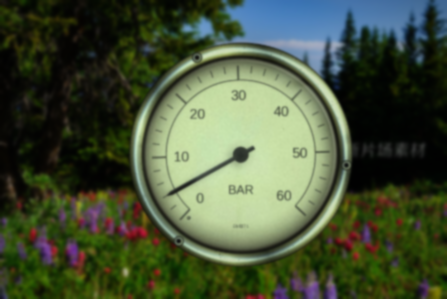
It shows value=4 unit=bar
